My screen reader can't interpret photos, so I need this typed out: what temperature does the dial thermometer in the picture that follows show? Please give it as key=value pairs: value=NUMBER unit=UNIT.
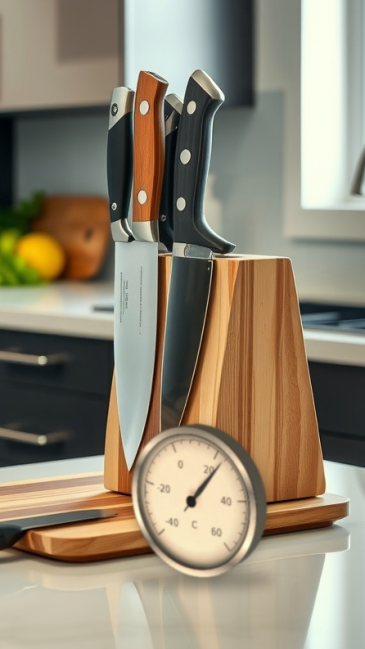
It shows value=24 unit=°C
